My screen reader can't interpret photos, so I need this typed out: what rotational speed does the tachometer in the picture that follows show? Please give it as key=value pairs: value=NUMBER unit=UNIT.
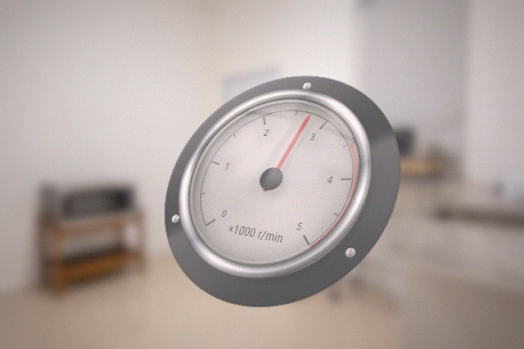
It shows value=2750 unit=rpm
